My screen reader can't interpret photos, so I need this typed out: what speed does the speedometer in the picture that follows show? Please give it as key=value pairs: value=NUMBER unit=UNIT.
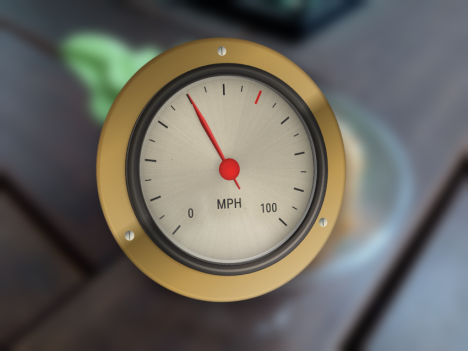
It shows value=40 unit=mph
